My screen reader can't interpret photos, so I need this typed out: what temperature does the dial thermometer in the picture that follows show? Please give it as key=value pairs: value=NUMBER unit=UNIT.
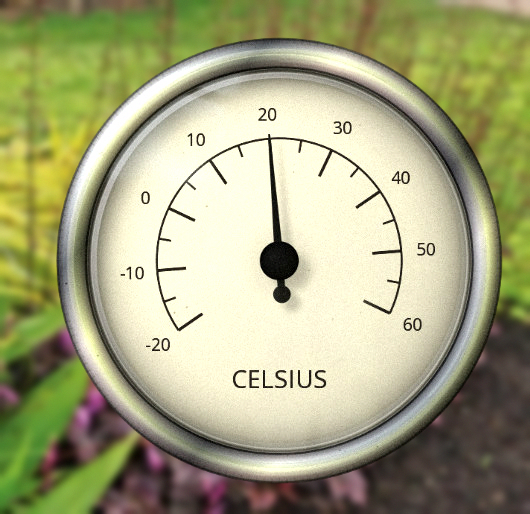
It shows value=20 unit=°C
